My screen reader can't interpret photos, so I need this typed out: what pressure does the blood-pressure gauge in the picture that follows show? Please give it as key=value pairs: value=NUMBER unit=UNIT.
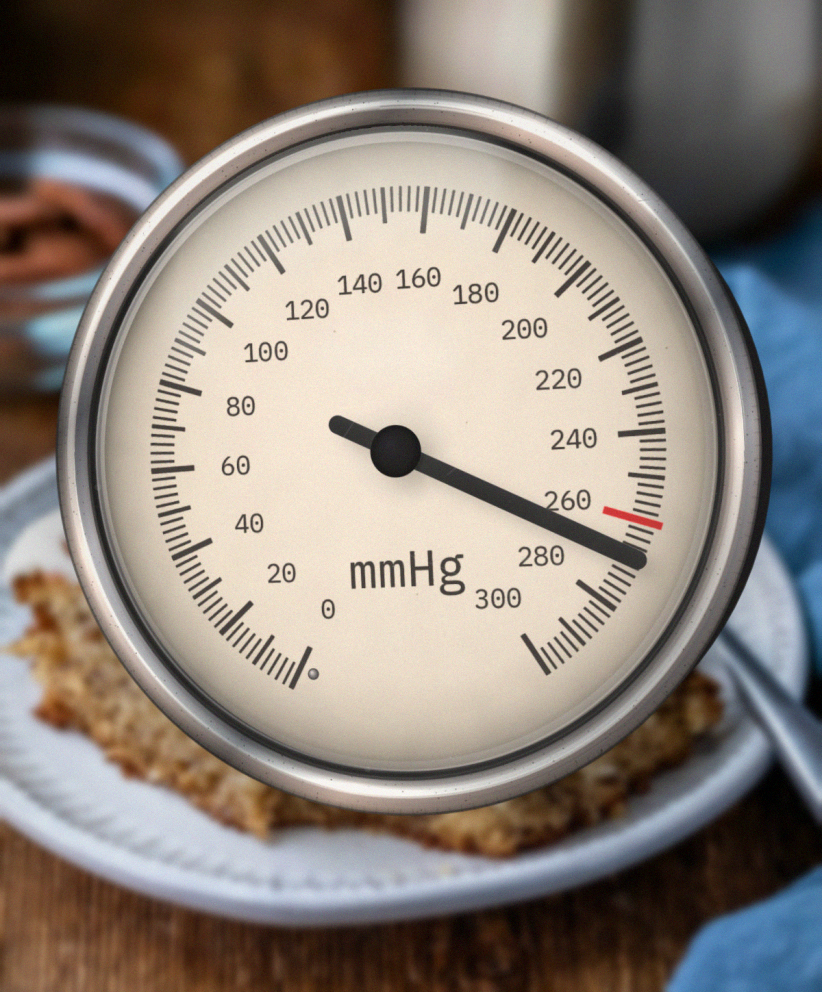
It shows value=268 unit=mmHg
